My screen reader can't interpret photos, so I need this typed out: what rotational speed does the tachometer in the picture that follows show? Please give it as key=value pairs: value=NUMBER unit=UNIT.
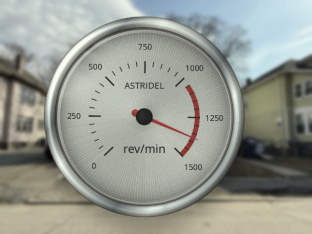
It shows value=1375 unit=rpm
